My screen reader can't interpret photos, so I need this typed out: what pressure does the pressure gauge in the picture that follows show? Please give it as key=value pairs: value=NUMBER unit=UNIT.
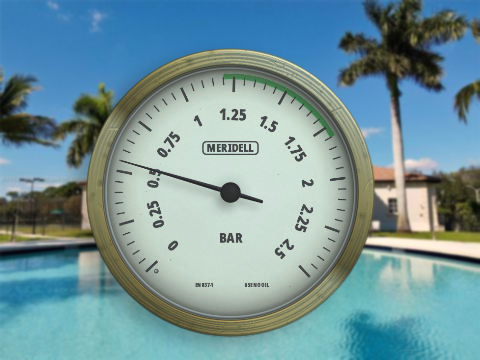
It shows value=0.55 unit=bar
